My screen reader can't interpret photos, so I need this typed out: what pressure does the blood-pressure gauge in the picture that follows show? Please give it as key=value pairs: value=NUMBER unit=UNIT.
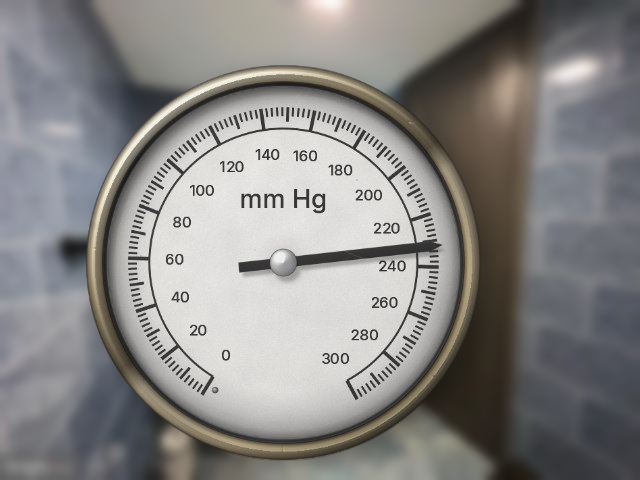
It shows value=232 unit=mmHg
